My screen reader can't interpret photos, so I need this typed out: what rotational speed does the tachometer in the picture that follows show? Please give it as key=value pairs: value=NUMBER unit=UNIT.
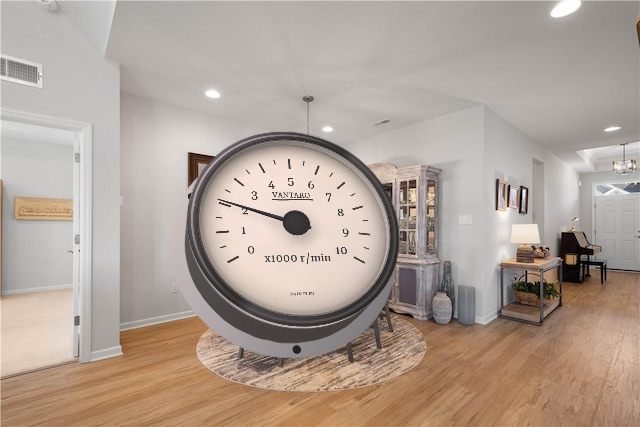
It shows value=2000 unit=rpm
